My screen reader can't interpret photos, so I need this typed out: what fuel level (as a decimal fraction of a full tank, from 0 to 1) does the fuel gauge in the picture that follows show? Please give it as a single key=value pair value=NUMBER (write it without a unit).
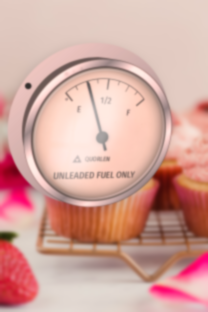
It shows value=0.25
